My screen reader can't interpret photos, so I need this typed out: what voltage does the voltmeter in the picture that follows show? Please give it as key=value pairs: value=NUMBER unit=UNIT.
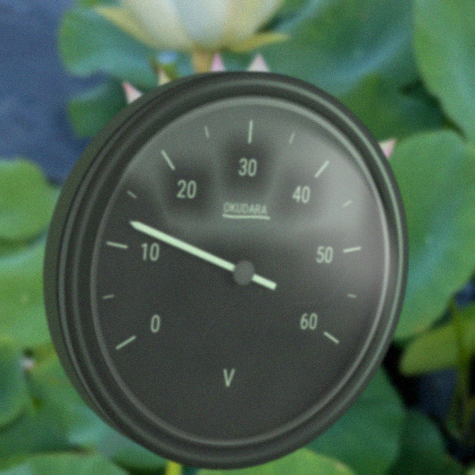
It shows value=12.5 unit=V
